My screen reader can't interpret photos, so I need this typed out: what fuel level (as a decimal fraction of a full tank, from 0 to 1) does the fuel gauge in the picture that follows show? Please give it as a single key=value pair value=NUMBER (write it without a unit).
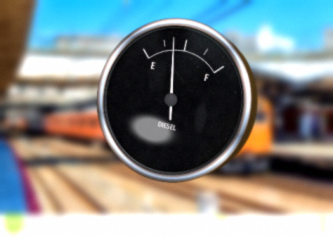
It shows value=0.375
